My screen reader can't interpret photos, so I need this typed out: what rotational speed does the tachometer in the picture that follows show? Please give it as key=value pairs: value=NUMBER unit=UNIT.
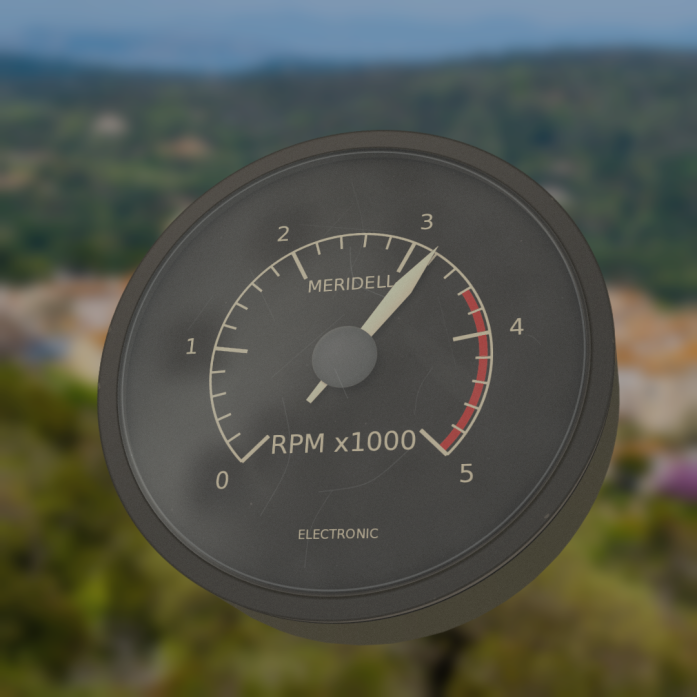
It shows value=3200 unit=rpm
